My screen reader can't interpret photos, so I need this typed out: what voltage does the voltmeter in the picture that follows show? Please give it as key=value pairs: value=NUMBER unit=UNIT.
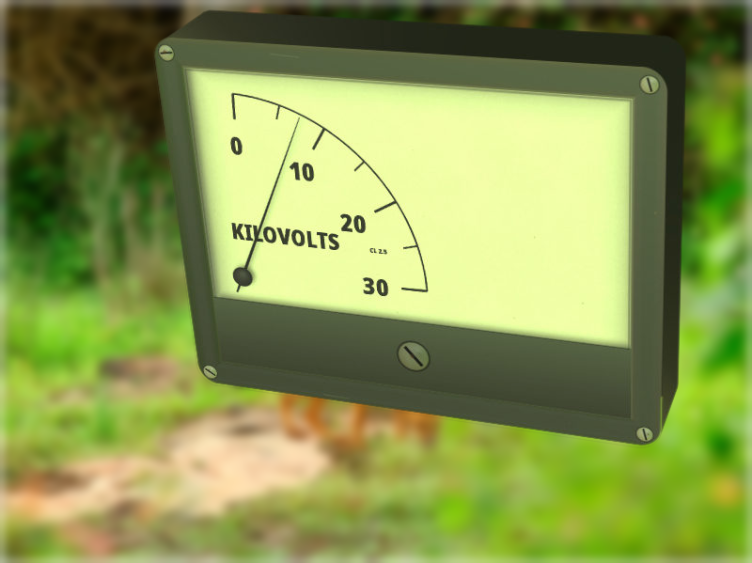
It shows value=7.5 unit=kV
